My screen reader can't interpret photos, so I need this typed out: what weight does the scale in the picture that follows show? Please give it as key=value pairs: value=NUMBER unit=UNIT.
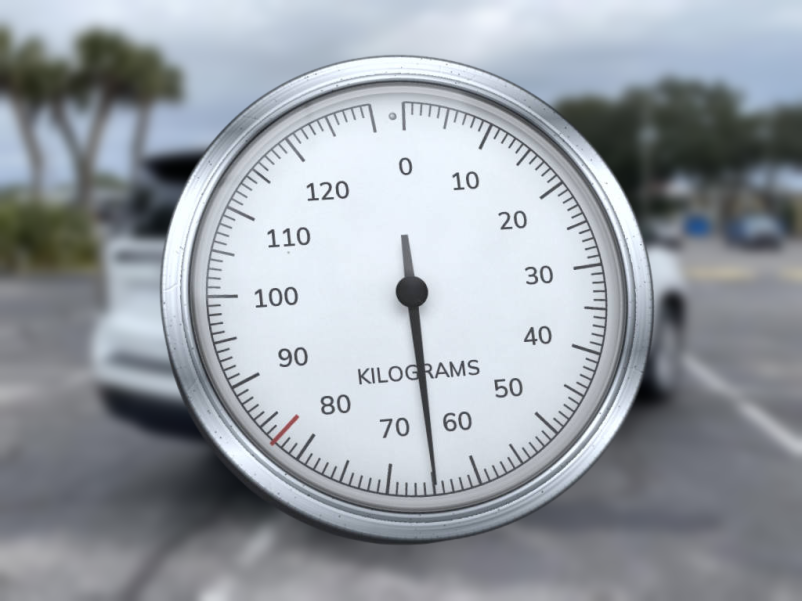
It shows value=65 unit=kg
